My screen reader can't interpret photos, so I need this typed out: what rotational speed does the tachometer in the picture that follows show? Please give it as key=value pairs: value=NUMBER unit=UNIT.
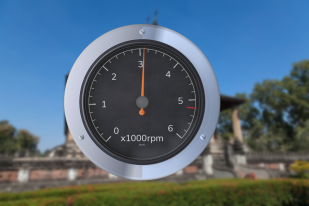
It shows value=3100 unit=rpm
